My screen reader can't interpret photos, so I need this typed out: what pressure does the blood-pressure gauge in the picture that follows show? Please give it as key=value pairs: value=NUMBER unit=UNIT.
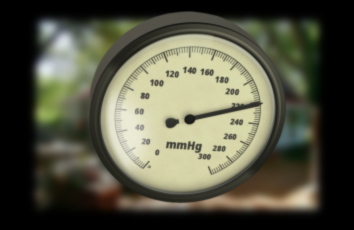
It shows value=220 unit=mmHg
